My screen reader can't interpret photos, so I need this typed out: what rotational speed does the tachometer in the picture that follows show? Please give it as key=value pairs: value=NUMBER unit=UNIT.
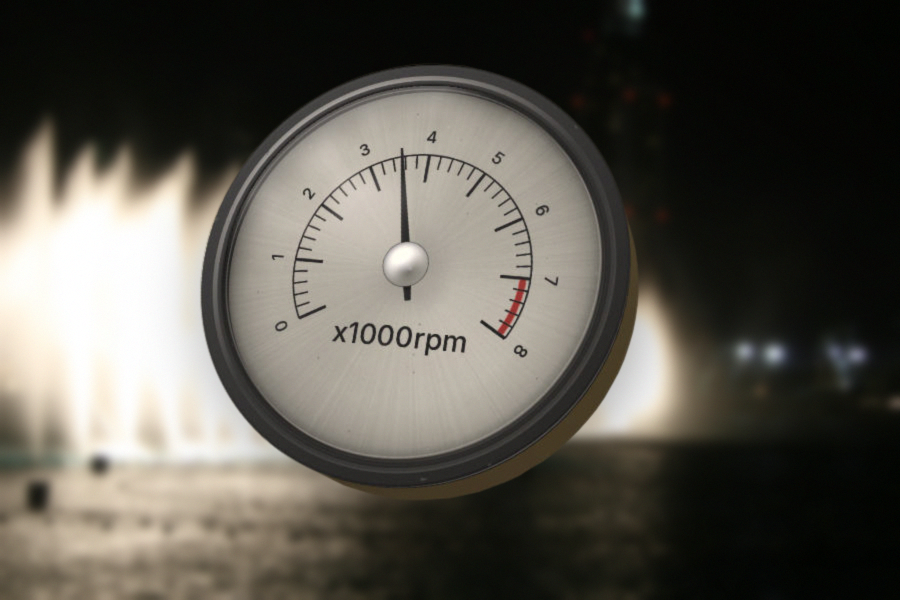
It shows value=3600 unit=rpm
